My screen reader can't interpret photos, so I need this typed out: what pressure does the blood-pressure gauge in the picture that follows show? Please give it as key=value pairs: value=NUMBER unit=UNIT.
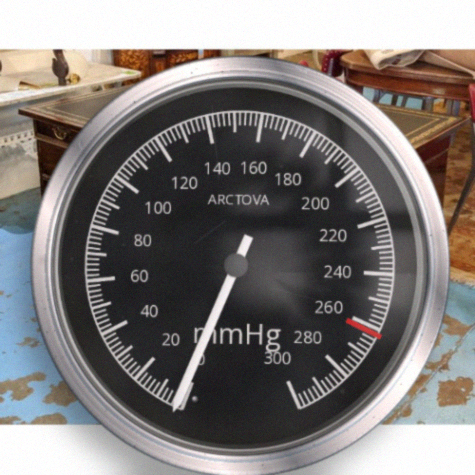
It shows value=2 unit=mmHg
